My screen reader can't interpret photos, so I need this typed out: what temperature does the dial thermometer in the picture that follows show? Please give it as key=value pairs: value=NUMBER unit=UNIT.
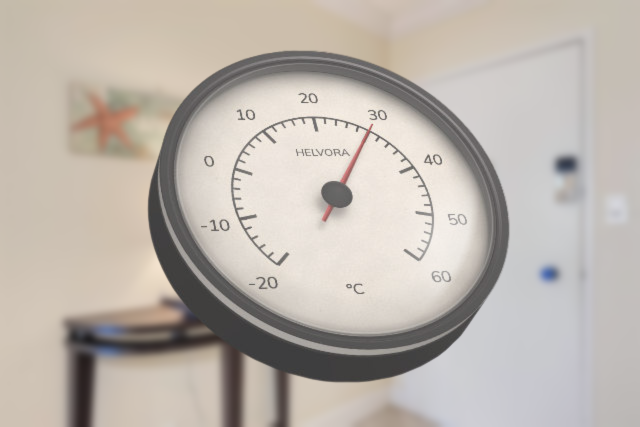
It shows value=30 unit=°C
